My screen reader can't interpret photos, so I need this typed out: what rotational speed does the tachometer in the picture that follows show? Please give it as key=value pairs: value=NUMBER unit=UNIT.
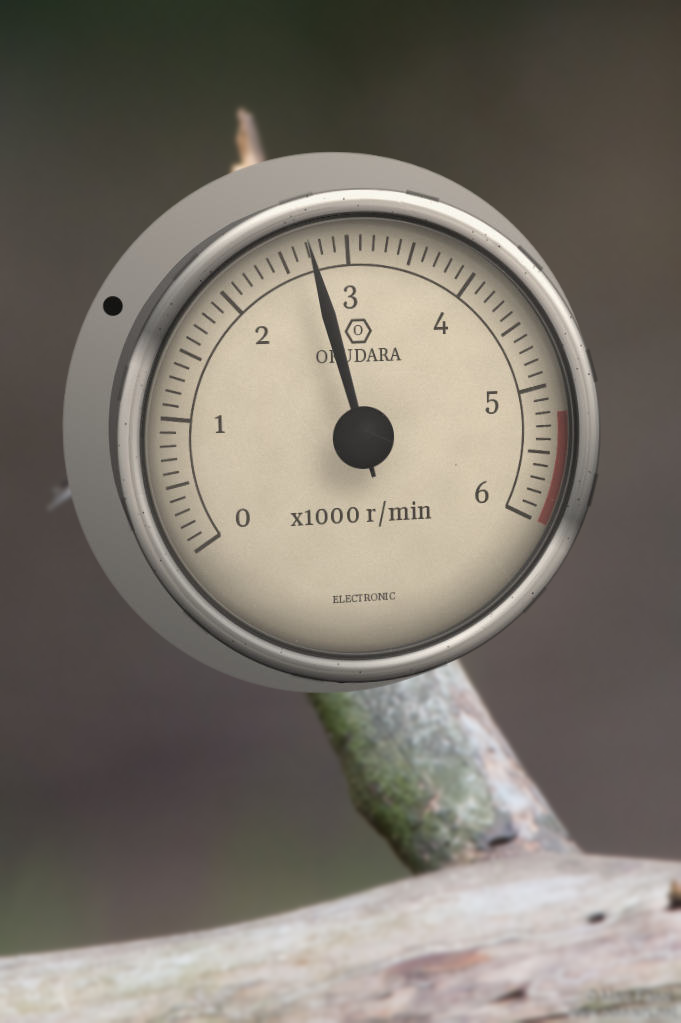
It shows value=2700 unit=rpm
